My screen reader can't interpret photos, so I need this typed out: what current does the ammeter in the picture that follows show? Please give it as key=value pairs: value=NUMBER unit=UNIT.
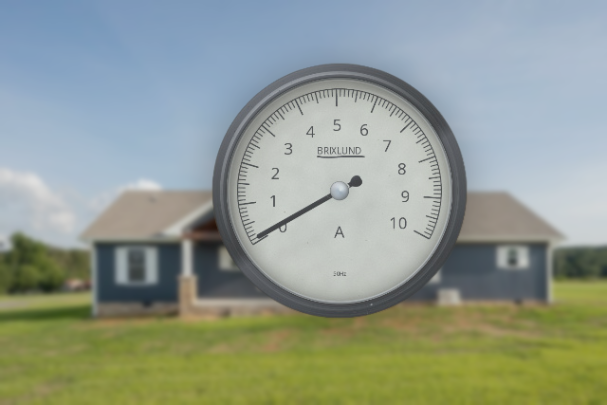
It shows value=0.1 unit=A
